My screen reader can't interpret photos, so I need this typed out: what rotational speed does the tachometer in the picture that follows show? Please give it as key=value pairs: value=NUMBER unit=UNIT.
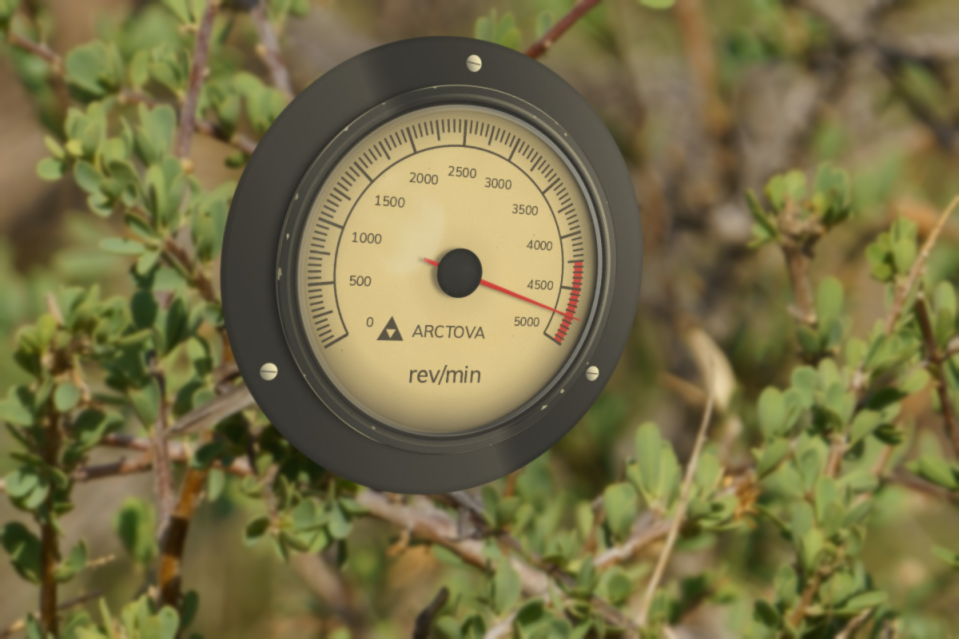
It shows value=4750 unit=rpm
